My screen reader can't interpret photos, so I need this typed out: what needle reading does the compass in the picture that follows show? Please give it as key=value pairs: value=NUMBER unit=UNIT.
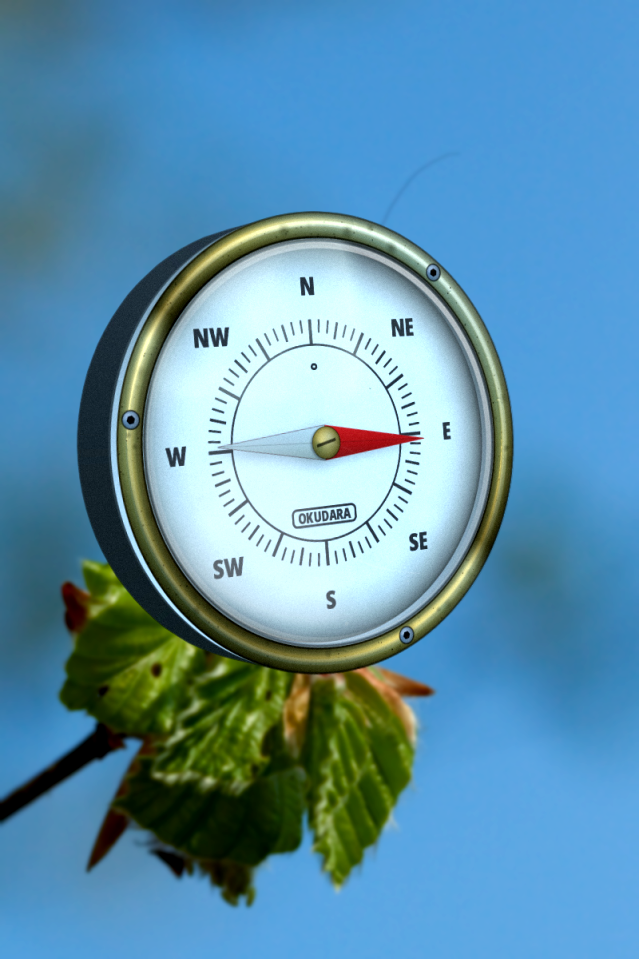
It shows value=92.5 unit=°
